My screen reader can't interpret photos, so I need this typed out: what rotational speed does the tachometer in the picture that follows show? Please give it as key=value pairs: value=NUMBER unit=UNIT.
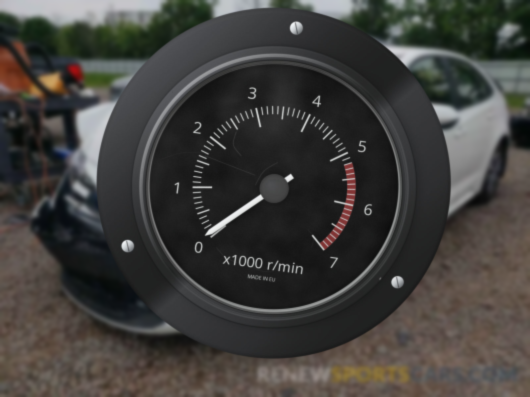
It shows value=100 unit=rpm
